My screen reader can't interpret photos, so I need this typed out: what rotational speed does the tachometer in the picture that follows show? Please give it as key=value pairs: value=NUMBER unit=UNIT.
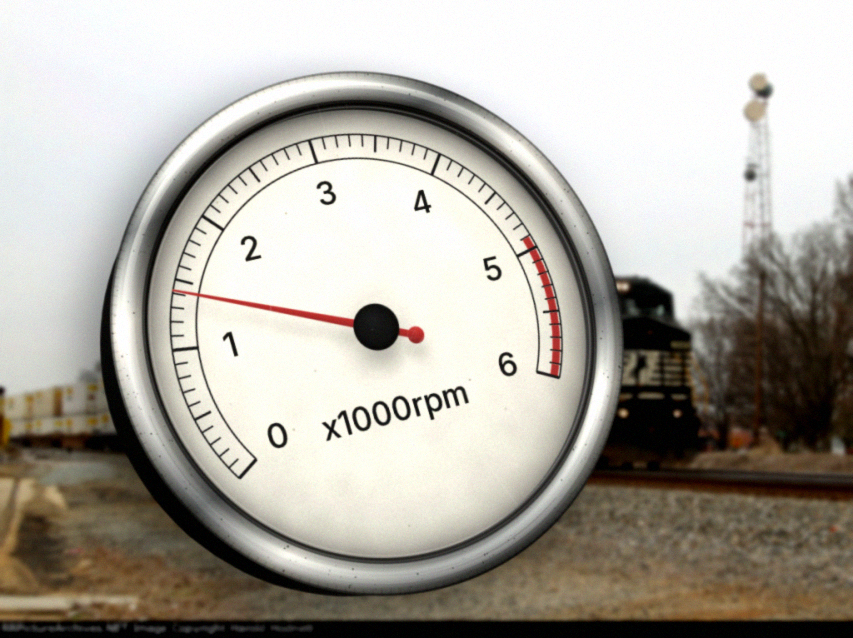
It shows value=1400 unit=rpm
